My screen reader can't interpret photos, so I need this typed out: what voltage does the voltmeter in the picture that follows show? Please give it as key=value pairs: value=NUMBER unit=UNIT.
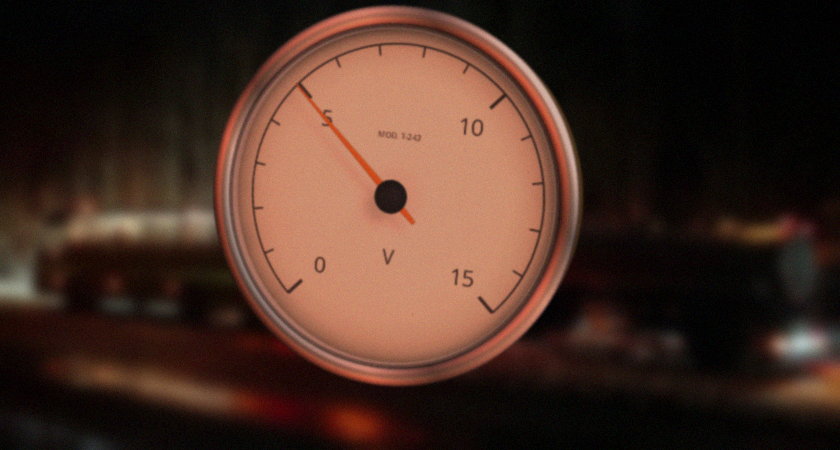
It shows value=5 unit=V
